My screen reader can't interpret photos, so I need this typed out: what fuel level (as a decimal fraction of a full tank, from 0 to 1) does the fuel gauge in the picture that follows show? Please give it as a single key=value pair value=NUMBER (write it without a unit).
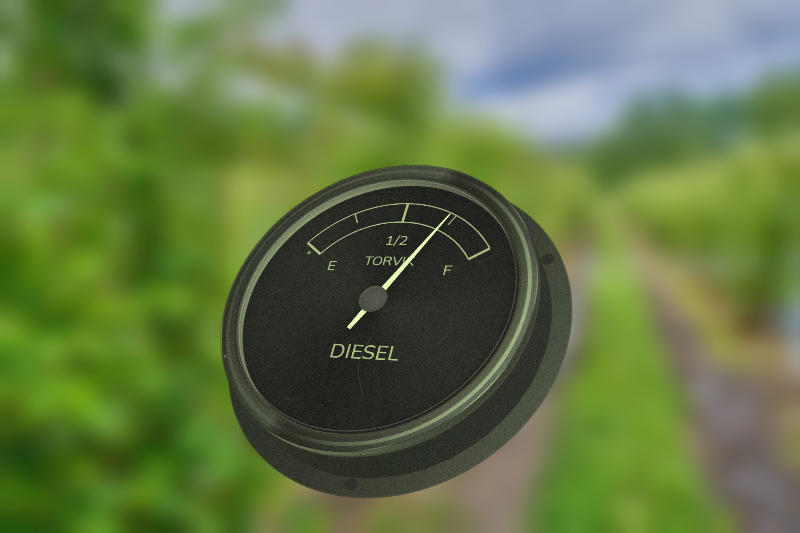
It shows value=0.75
